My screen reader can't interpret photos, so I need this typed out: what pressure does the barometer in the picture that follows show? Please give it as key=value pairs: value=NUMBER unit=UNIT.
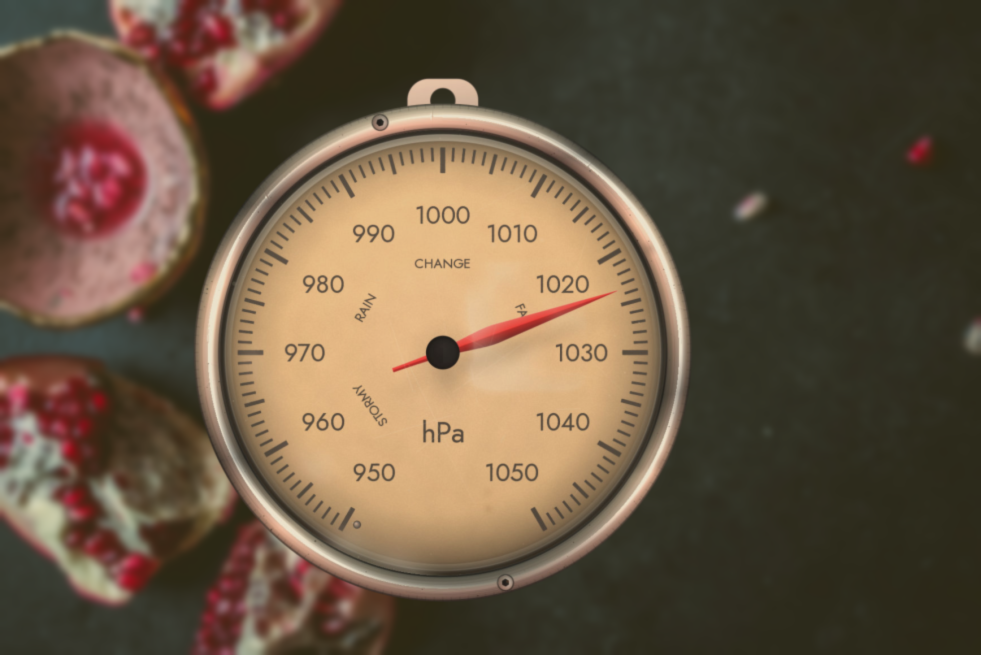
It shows value=1023.5 unit=hPa
